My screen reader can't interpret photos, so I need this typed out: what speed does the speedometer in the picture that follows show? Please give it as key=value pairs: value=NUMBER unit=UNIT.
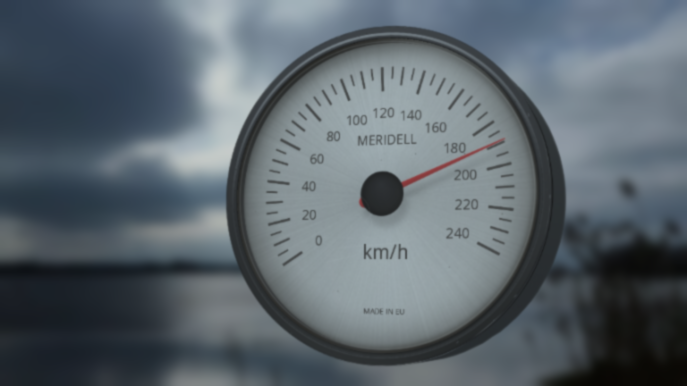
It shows value=190 unit=km/h
